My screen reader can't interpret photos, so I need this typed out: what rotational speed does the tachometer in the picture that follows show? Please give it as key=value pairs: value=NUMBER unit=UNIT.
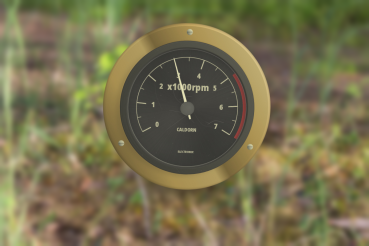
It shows value=3000 unit=rpm
